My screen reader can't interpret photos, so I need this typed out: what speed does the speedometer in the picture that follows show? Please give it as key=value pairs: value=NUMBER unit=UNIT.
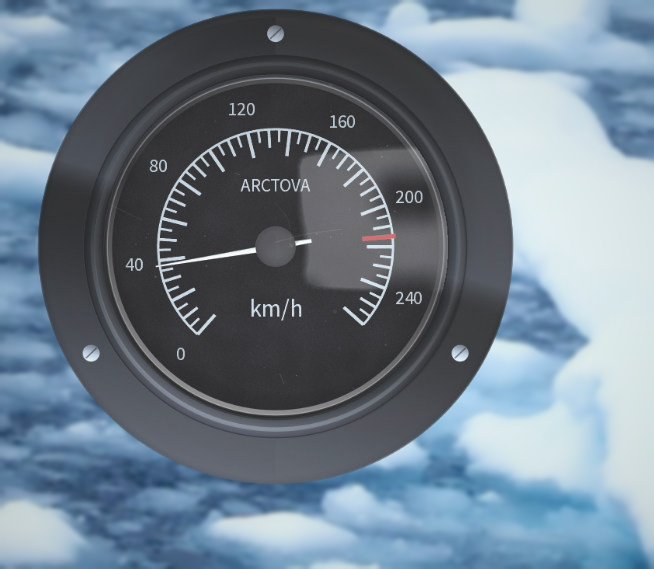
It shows value=37.5 unit=km/h
